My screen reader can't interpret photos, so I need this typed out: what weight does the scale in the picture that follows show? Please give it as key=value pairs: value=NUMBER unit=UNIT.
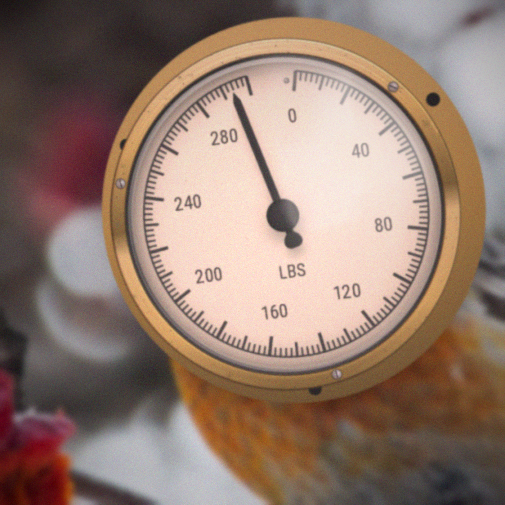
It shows value=294 unit=lb
